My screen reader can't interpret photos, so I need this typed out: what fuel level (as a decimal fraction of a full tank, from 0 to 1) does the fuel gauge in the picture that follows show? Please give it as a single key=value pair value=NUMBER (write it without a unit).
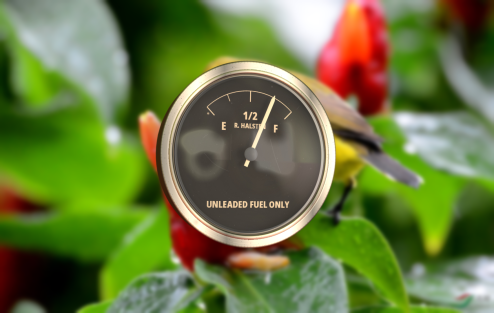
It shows value=0.75
